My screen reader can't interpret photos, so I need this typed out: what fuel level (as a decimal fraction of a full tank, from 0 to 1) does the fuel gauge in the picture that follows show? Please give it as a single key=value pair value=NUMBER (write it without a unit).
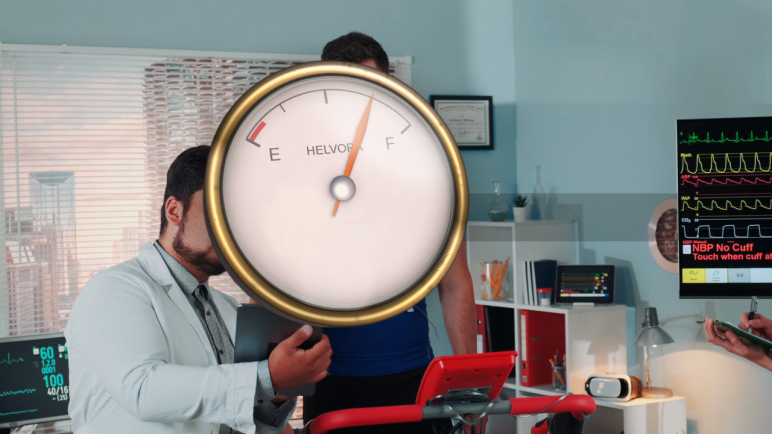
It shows value=0.75
